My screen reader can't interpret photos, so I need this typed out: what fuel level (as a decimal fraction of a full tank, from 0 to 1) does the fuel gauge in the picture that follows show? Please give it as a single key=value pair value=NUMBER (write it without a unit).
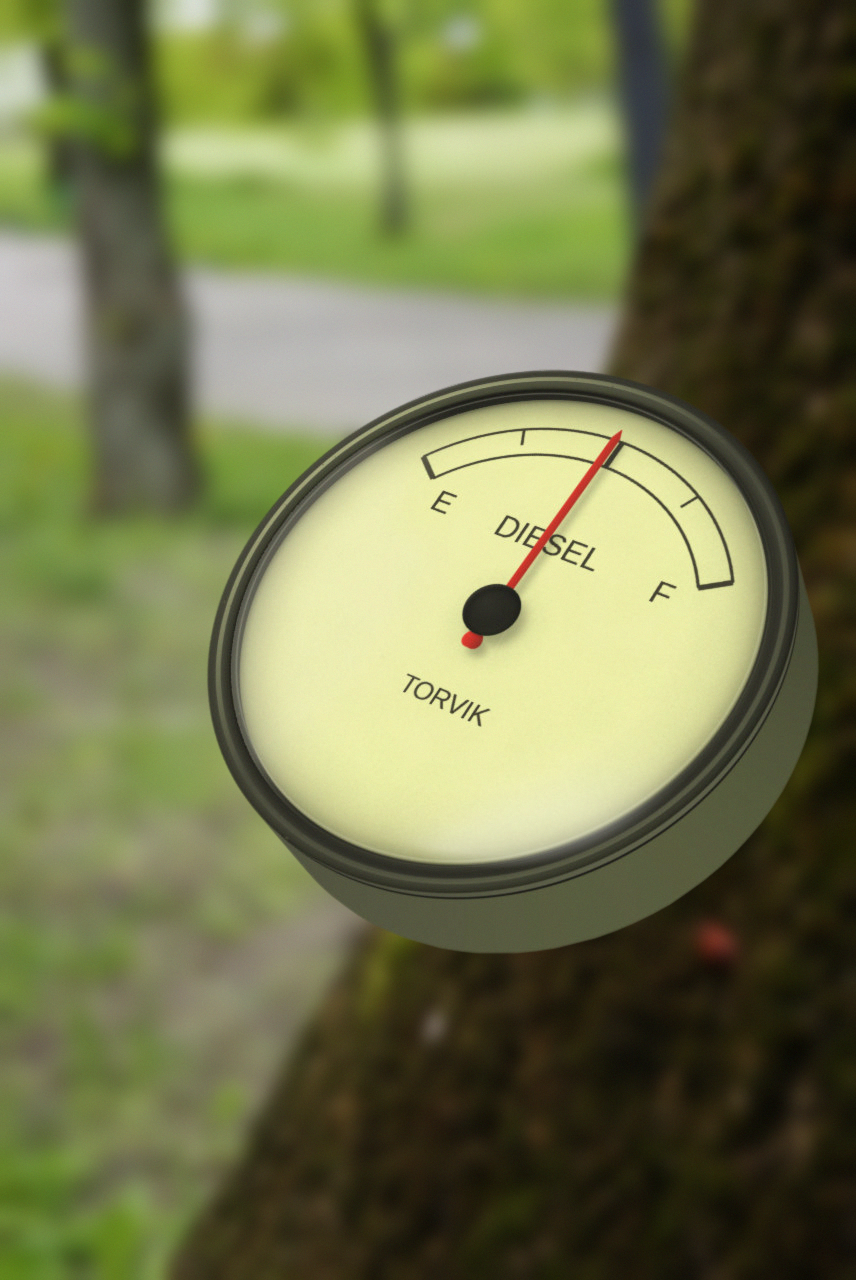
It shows value=0.5
